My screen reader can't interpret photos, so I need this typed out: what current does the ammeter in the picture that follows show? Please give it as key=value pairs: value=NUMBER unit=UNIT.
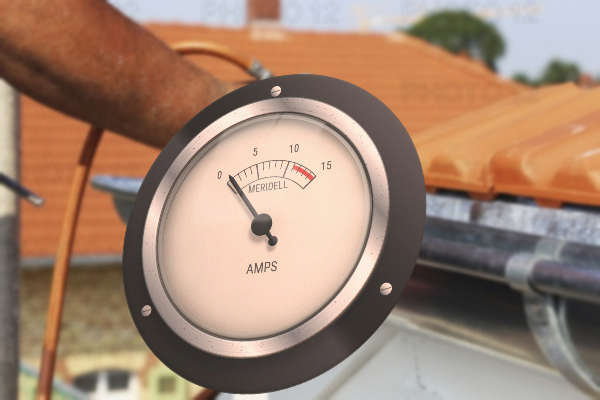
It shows value=1 unit=A
